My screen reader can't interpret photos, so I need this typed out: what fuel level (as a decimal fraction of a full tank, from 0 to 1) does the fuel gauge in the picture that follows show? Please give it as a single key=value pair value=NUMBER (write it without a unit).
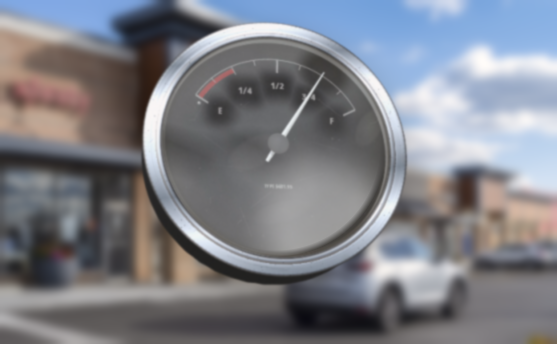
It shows value=0.75
